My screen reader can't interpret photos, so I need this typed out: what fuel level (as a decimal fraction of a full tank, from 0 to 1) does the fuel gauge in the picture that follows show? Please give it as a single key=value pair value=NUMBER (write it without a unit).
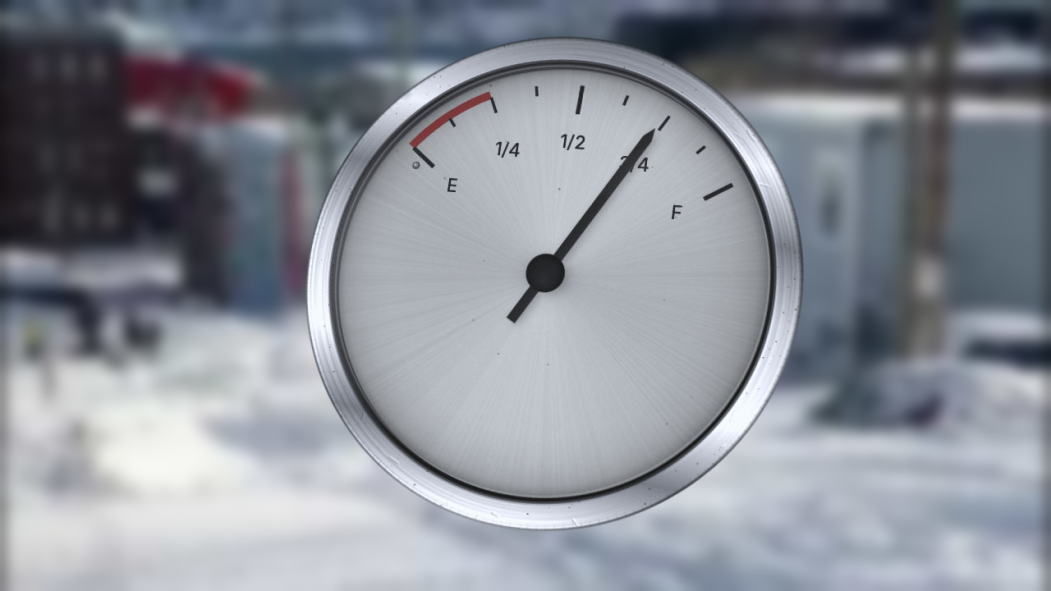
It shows value=0.75
